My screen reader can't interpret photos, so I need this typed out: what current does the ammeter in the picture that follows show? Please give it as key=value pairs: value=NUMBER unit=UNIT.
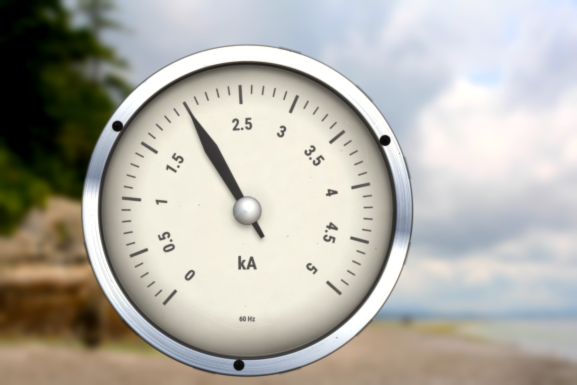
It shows value=2 unit=kA
